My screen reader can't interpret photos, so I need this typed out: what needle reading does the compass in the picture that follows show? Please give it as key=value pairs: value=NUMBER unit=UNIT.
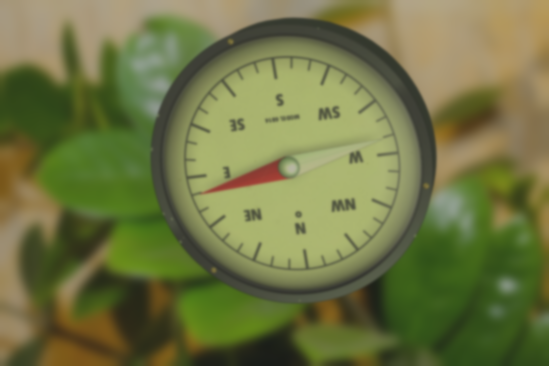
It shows value=80 unit=°
